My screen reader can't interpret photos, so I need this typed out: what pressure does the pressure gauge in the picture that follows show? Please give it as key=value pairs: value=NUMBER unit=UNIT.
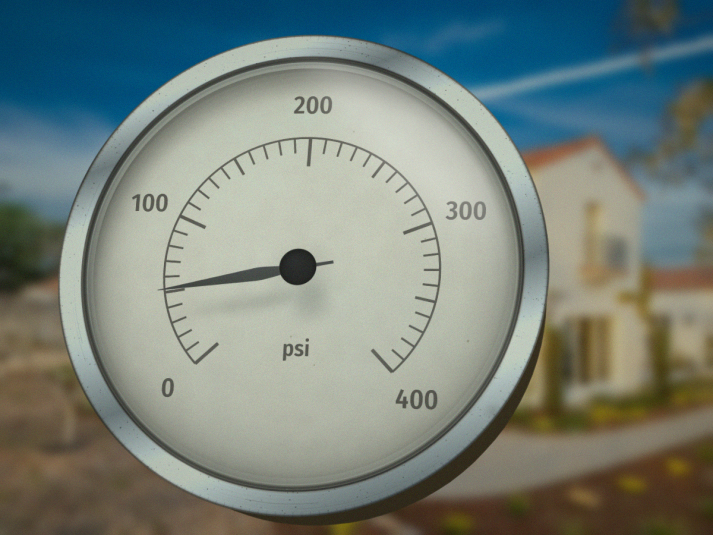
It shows value=50 unit=psi
